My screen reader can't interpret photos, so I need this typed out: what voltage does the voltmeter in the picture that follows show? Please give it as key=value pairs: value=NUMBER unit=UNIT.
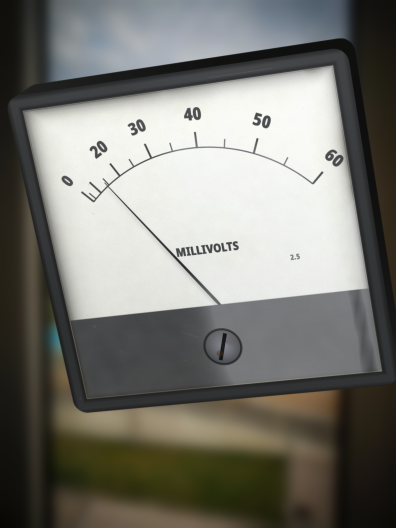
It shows value=15 unit=mV
